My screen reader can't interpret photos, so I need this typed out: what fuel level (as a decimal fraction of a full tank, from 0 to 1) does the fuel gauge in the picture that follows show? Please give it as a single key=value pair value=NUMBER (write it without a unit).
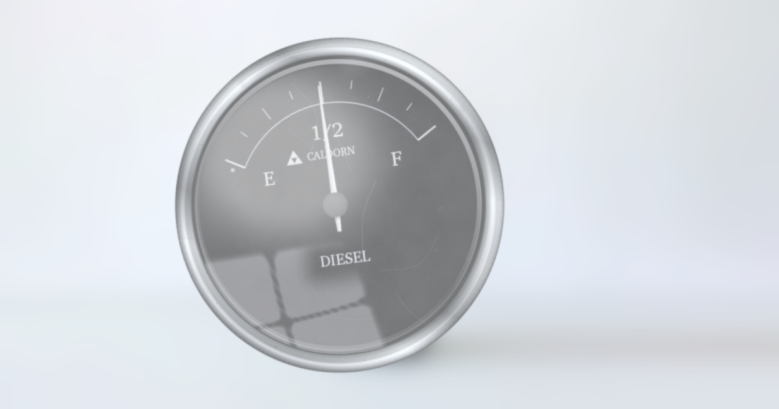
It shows value=0.5
